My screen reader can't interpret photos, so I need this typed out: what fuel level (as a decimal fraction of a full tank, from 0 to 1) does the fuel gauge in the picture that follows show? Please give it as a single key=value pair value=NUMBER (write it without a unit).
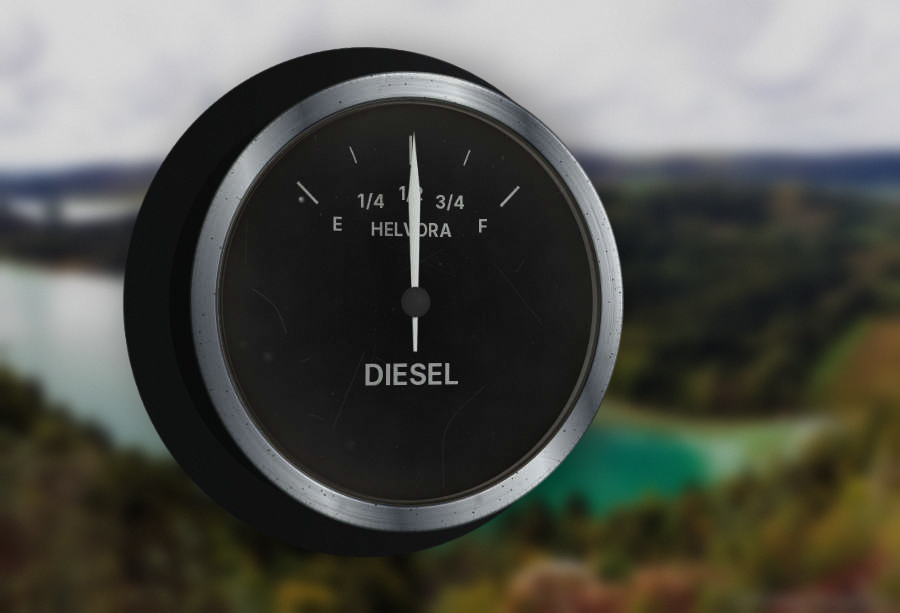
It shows value=0.5
